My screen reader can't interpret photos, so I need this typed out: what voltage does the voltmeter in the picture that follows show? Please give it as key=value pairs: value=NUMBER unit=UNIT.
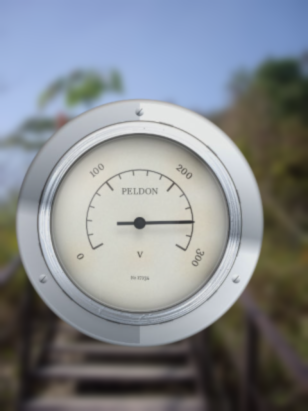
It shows value=260 unit=V
